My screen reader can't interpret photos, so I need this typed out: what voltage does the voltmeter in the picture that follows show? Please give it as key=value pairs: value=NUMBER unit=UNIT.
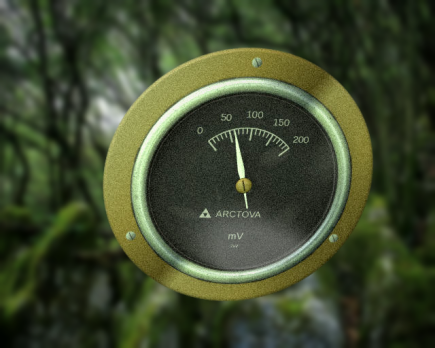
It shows value=60 unit=mV
